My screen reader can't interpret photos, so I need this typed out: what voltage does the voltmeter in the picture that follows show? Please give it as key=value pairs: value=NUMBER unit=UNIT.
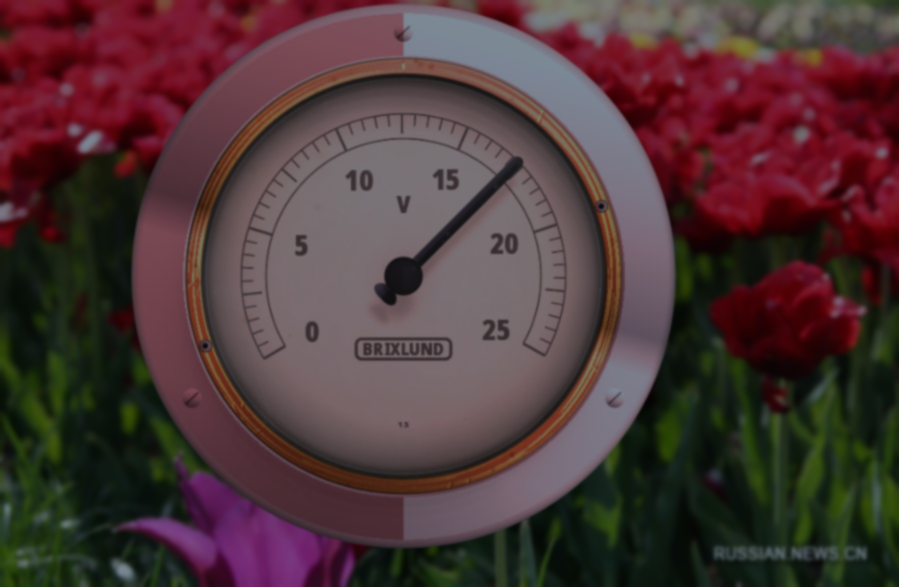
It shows value=17.25 unit=V
